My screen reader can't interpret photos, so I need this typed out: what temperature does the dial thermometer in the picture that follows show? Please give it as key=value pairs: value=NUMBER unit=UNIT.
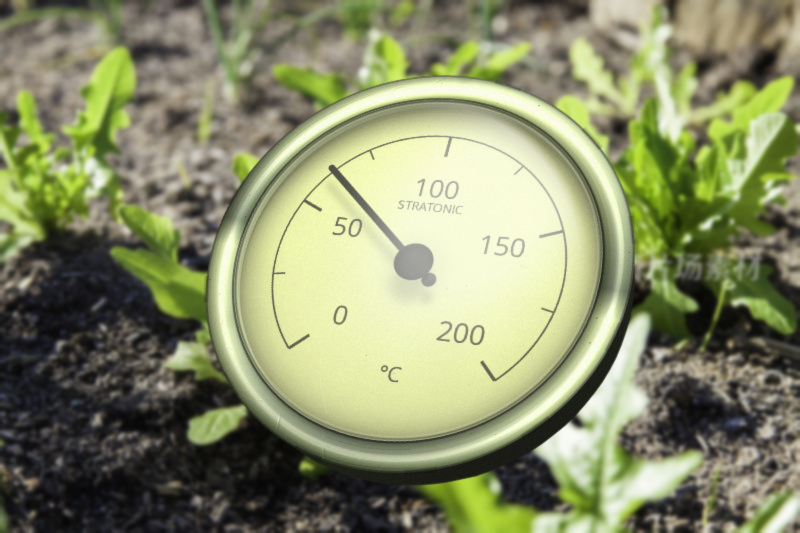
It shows value=62.5 unit=°C
